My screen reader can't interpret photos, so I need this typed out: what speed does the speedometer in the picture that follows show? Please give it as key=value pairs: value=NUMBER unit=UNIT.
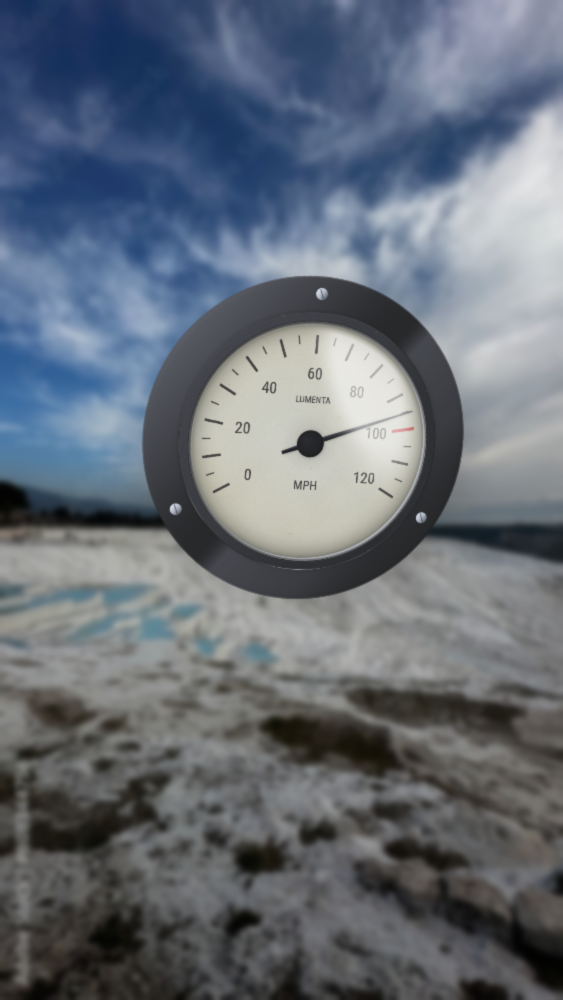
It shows value=95 unit=mph
